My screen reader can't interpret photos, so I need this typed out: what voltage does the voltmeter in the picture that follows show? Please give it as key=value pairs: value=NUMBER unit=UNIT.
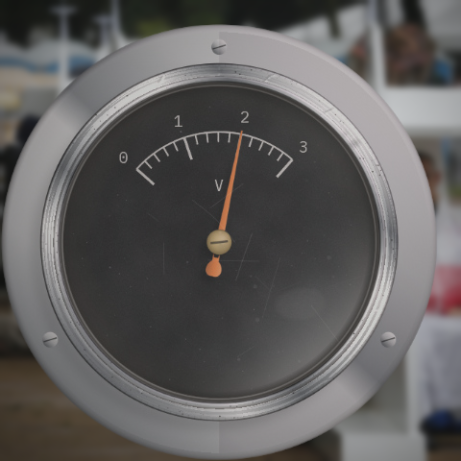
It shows value=2 unit=V
